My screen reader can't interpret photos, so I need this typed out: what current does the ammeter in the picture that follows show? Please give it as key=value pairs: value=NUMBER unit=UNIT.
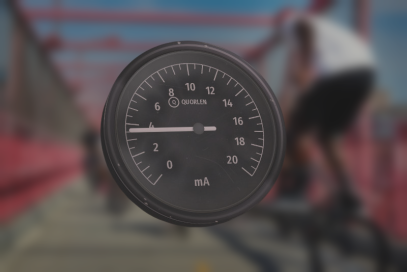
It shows value=3.5 unit=mA
